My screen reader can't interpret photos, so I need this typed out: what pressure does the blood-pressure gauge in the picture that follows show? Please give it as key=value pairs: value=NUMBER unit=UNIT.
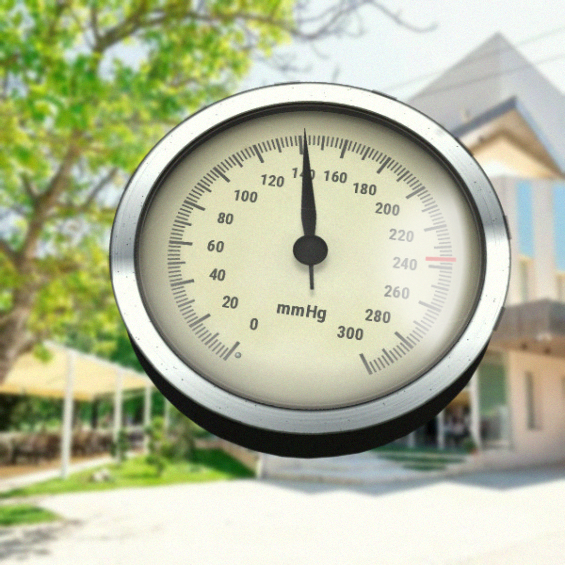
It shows value=142 unit=mmHg
